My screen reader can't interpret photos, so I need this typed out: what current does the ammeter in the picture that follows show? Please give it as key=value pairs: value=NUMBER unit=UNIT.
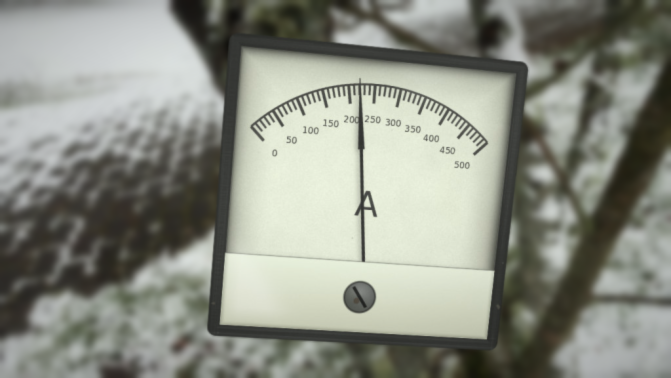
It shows value=220 unit=A
